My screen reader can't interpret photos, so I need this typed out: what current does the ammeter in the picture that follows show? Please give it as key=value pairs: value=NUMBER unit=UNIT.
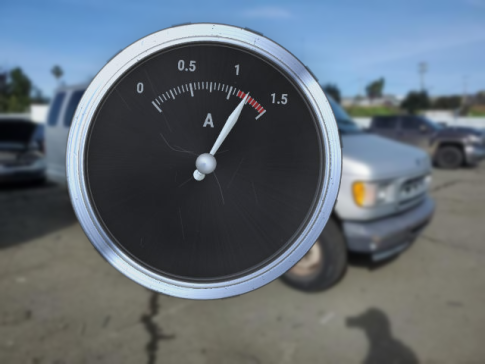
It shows value=1.2 unit=A
